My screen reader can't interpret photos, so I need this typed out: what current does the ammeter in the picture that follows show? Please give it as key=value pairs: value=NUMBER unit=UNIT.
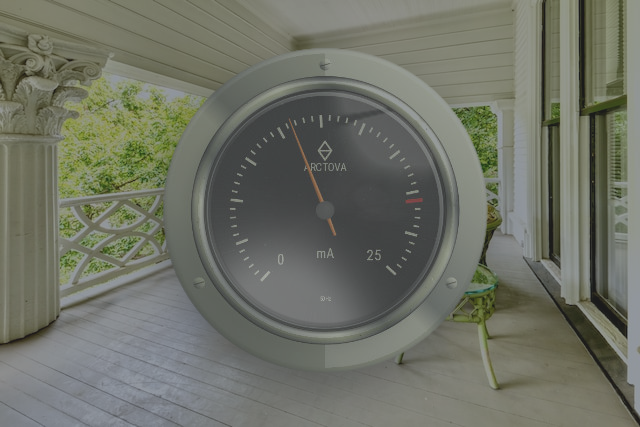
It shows value=10.75 unit=mA
